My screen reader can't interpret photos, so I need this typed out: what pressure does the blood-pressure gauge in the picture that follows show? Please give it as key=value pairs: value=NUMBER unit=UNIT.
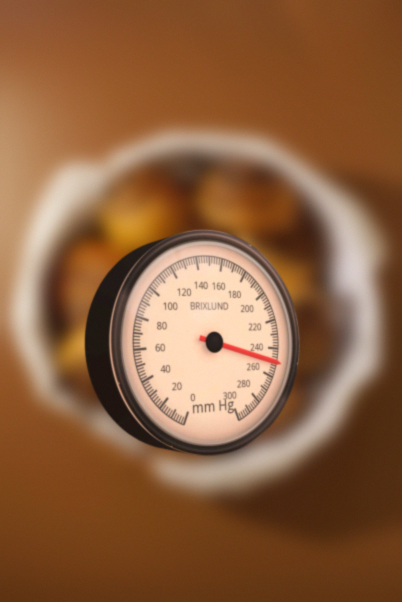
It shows value=250 unit=mmHg
